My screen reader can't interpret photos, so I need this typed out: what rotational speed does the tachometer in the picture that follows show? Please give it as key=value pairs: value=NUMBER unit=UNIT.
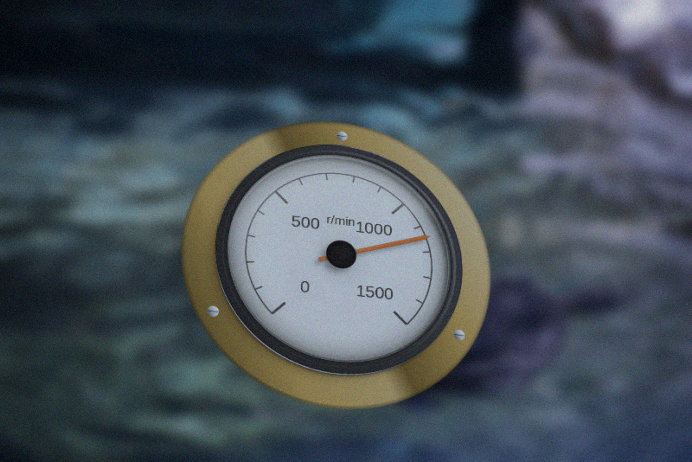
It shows value=1150 unit=rpm
